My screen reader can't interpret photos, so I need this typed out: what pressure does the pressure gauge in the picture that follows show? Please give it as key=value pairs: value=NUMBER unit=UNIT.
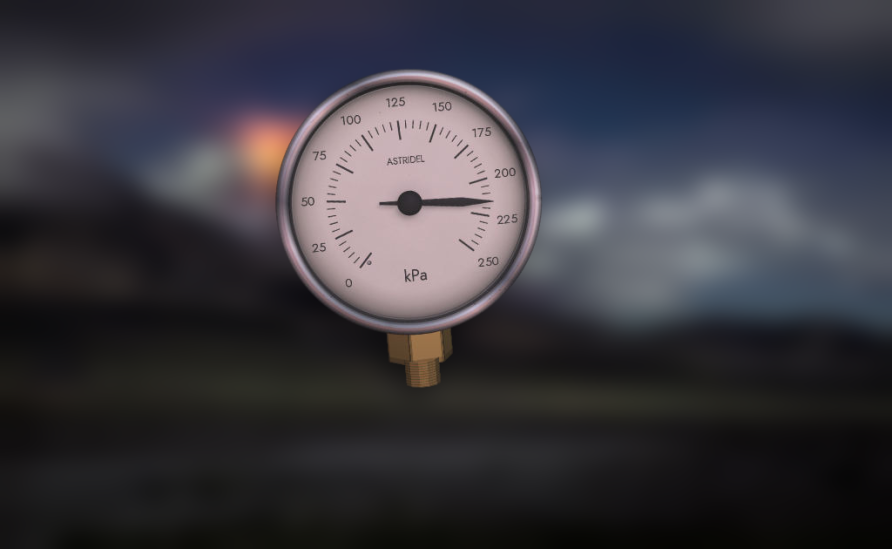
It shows value=215 unit=kPa
